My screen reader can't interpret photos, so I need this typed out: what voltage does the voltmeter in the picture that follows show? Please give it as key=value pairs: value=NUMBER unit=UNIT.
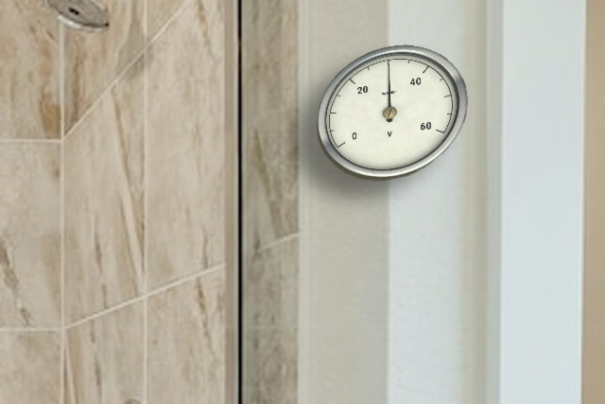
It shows value=30 unit=V
